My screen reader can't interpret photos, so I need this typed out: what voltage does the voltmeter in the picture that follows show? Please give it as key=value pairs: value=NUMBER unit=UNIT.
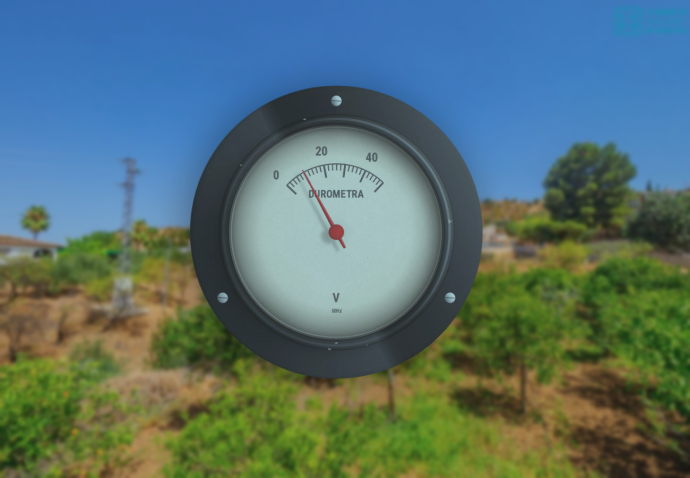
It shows value=10 unit=V
